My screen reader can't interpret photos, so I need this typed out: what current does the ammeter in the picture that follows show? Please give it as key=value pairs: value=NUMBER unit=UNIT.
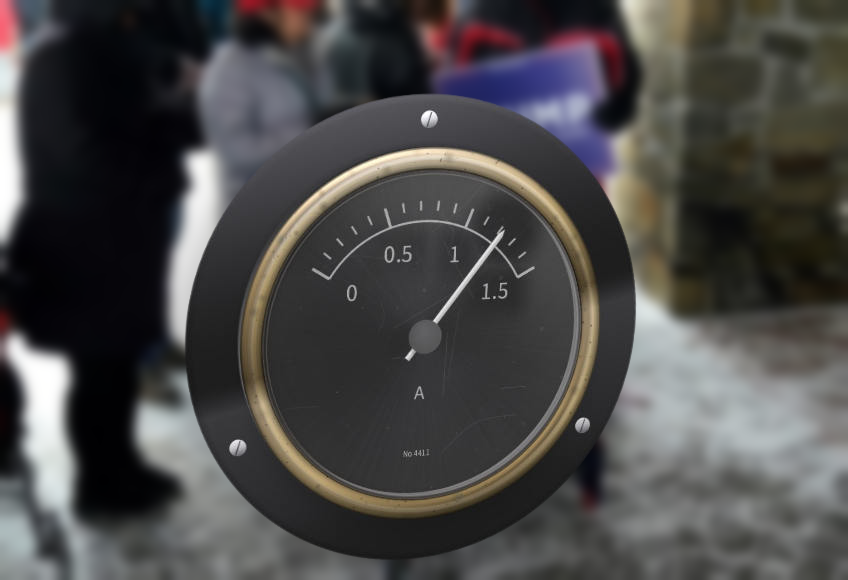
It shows value=1.2 unit=A
